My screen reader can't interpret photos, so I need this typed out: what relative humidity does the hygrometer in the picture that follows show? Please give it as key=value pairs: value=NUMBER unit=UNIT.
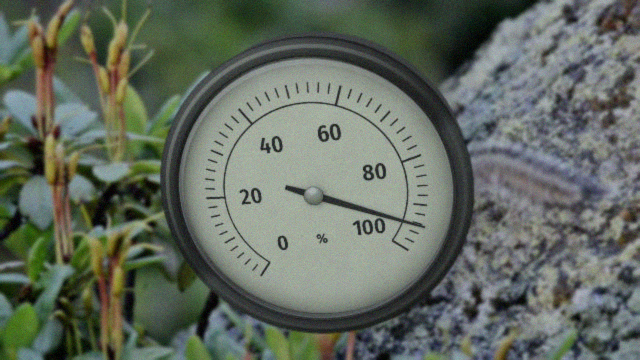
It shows value=94 unit=%
